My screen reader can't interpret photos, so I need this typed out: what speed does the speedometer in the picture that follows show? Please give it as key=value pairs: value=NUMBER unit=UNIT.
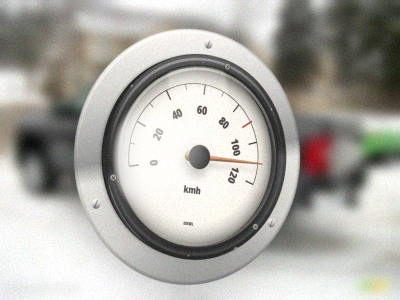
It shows value=110 unit=km/h
